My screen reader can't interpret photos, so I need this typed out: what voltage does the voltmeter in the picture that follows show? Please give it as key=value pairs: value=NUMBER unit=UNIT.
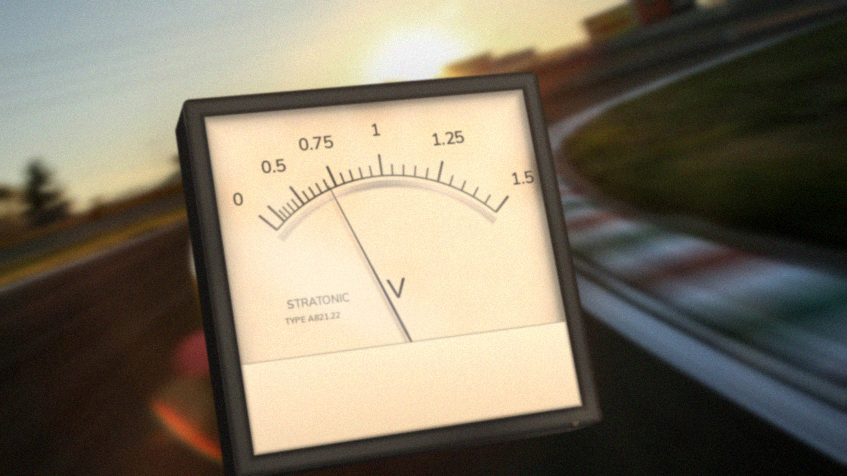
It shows value=0.7 unit=V
